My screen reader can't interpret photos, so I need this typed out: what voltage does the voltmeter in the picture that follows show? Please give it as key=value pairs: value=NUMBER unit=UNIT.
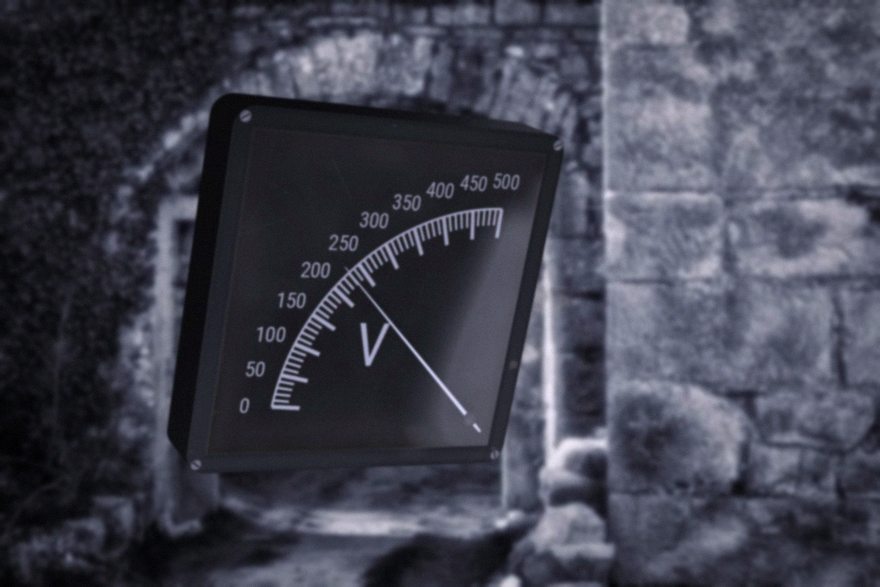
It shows value=230 unit=V
